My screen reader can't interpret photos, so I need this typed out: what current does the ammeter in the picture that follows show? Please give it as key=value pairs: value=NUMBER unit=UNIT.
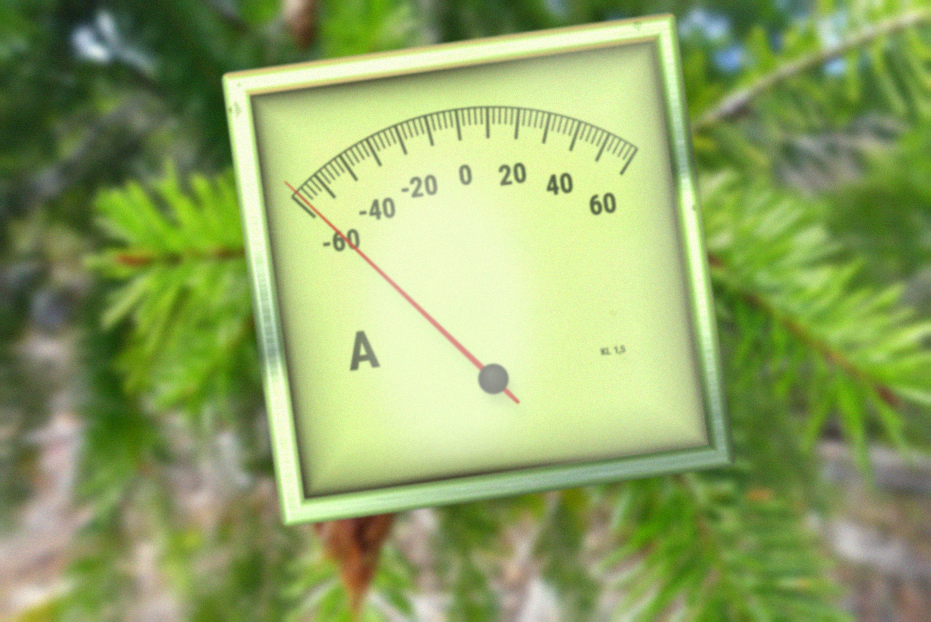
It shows value=-58 unit=A
